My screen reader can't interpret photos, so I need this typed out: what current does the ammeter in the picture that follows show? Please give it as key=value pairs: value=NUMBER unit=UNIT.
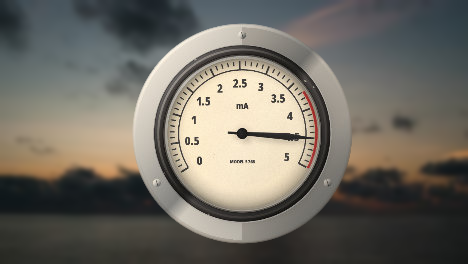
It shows value=4.5 unit=mA
